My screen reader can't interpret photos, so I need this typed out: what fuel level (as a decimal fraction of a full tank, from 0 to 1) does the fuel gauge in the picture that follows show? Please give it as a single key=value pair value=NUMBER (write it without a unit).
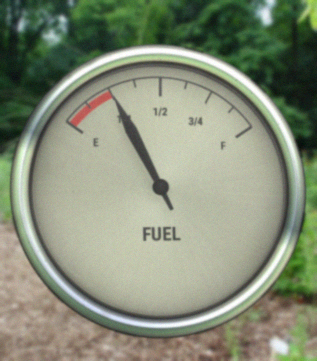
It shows value=0.25
